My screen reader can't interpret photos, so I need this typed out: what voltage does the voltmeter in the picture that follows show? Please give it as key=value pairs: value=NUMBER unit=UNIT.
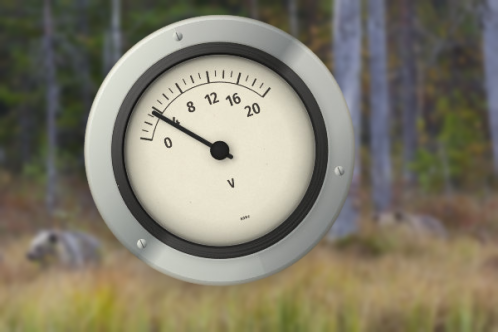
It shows value=3.5 unit=V
